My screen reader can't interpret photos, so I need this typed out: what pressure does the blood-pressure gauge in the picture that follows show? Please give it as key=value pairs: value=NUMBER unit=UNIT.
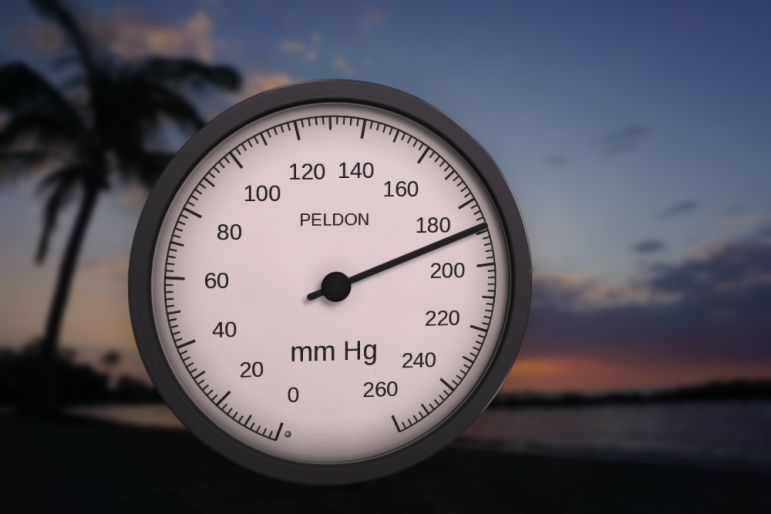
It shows value=188 unit=mmHg
